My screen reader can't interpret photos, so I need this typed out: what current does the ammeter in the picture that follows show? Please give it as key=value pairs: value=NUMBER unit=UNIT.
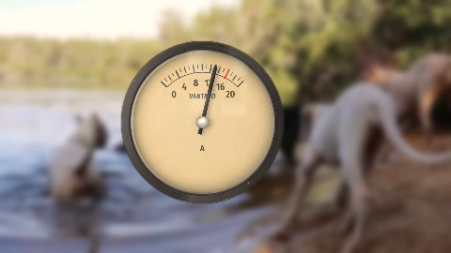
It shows value=13 unit=A
